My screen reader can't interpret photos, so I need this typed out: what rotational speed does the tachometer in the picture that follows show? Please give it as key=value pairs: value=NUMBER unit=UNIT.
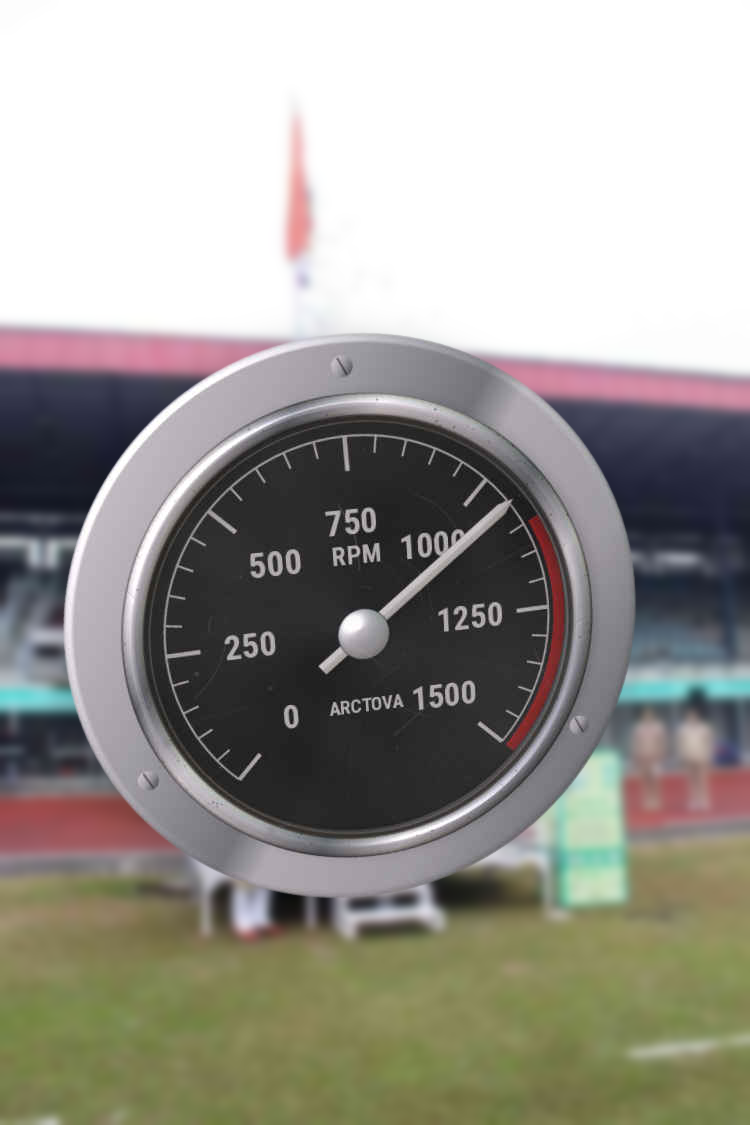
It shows value=1050 unit=rpm
